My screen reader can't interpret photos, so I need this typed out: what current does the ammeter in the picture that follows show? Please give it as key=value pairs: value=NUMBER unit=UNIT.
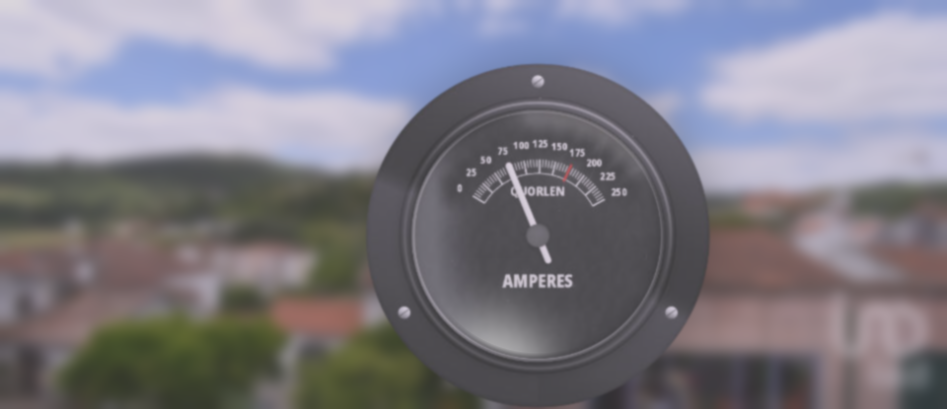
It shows value=75 unit=A
